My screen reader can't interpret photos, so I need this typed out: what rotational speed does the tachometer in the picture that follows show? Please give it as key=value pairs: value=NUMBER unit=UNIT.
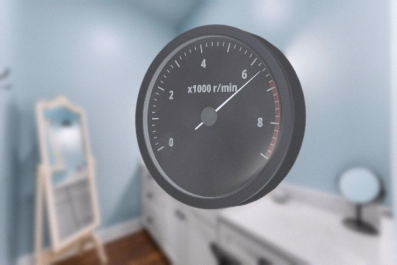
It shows value=6400 unit=rpm
